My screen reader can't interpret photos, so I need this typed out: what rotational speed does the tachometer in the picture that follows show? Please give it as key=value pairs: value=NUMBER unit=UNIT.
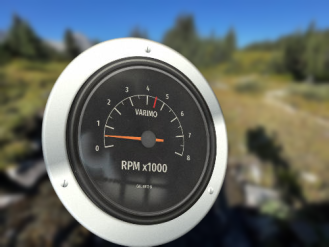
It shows value=500 unit=rpm
